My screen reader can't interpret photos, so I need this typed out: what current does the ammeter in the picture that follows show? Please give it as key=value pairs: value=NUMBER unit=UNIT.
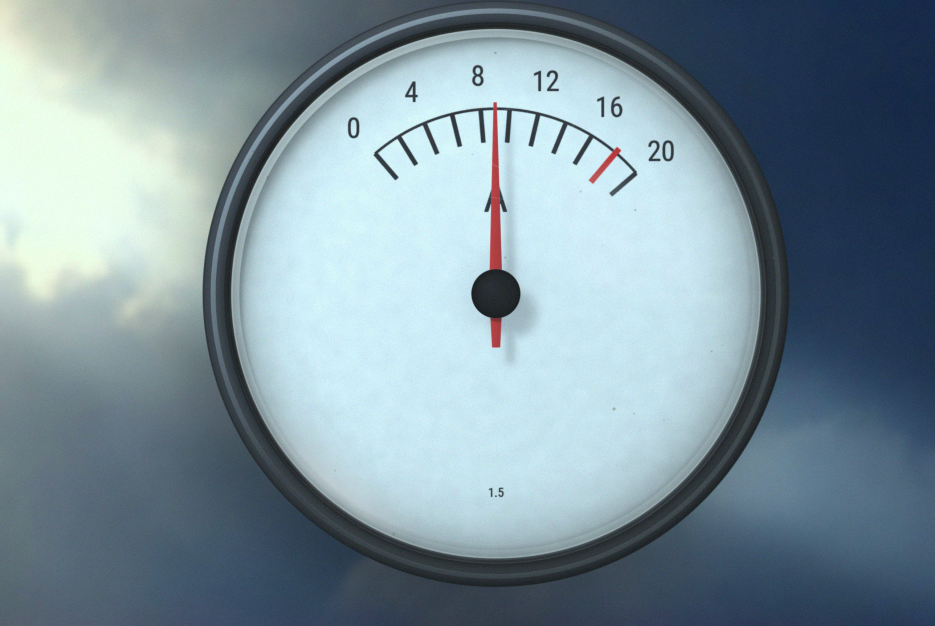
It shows value=9 unit=A
